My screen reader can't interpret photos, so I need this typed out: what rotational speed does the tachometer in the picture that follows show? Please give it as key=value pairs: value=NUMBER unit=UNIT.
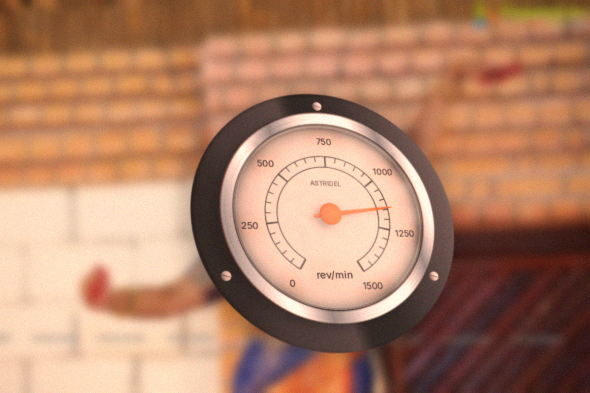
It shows value=1150 unit=rpm
